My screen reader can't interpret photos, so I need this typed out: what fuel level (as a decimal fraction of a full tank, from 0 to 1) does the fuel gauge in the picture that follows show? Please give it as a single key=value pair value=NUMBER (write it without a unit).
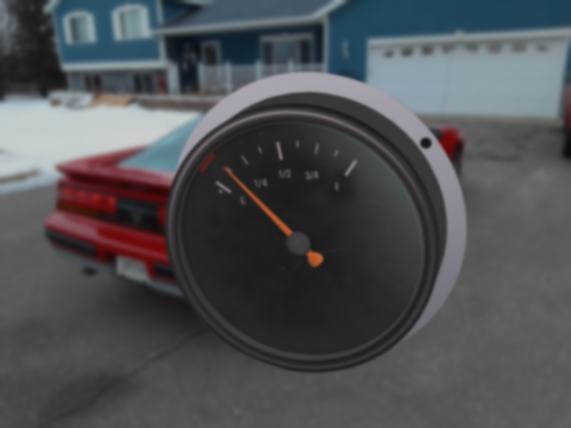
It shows value=0.125
